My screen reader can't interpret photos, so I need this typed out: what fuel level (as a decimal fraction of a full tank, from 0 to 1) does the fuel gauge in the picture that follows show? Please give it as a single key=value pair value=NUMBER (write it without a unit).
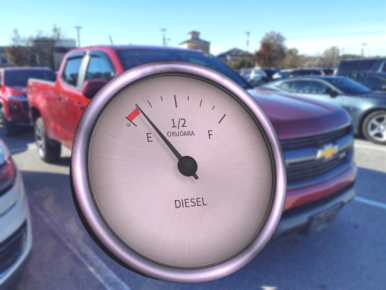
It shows value=0.125
